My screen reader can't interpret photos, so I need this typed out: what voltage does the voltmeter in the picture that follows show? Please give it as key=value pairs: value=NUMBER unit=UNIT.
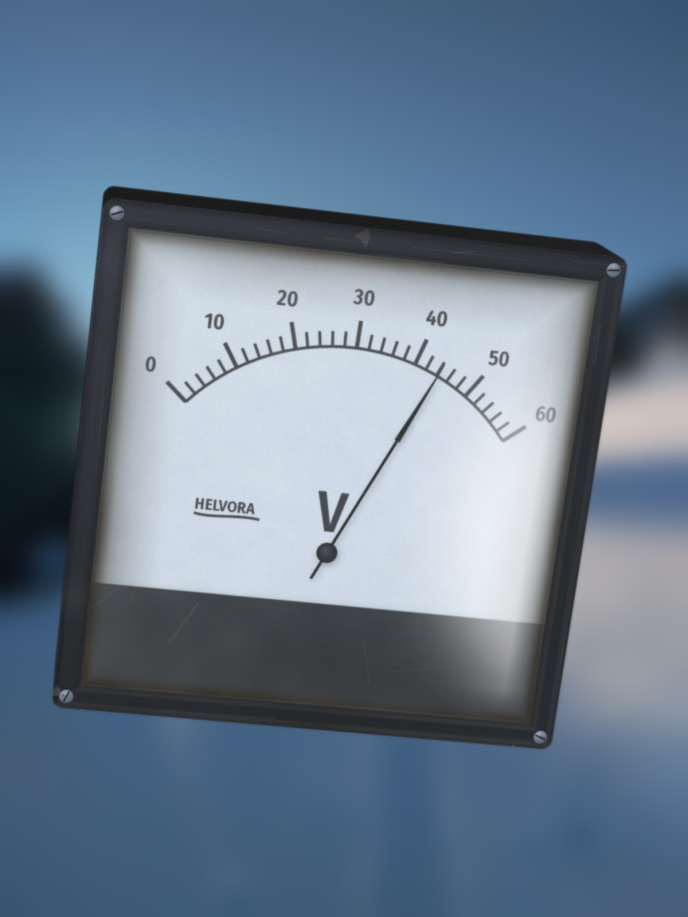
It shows value=44 unit=V
